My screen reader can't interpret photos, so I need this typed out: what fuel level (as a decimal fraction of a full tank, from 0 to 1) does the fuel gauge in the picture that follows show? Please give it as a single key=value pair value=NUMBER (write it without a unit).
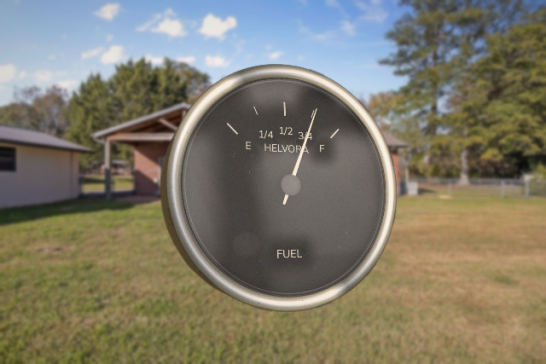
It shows value=0.75
